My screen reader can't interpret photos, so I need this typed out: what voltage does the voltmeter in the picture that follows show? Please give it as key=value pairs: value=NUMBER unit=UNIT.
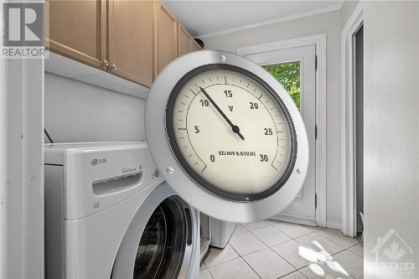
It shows value=11 unit=V
